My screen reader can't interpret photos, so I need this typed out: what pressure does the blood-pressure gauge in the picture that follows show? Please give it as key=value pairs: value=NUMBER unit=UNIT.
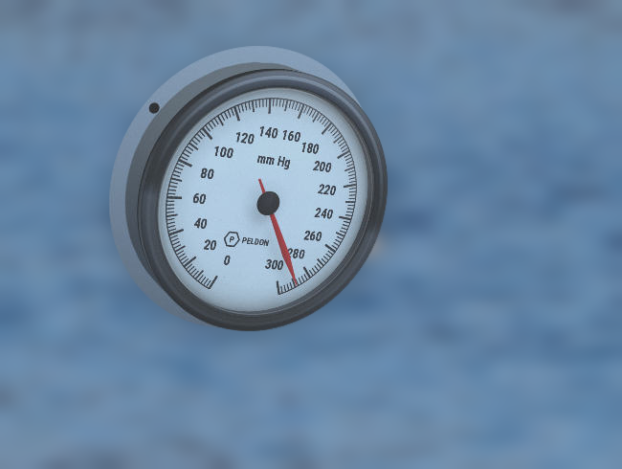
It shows value=290 unit=mmHg
